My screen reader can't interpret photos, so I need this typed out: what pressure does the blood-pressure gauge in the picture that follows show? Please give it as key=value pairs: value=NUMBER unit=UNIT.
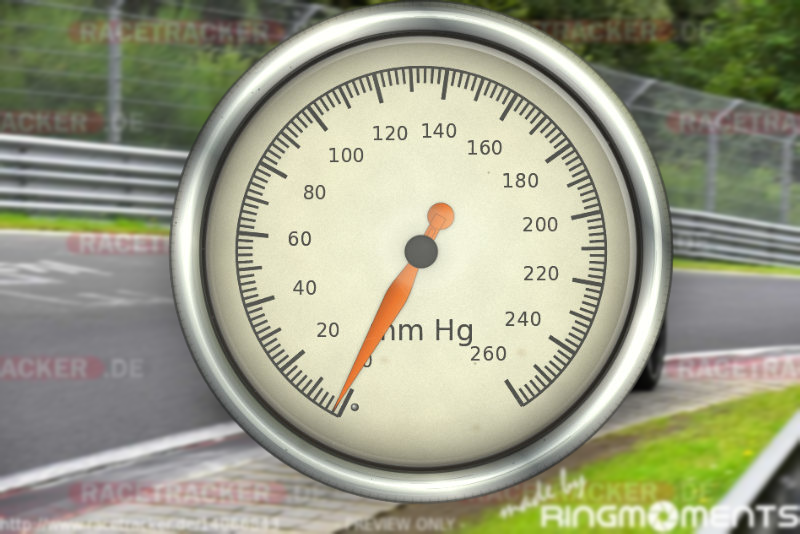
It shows value=2 unit=mmHg
